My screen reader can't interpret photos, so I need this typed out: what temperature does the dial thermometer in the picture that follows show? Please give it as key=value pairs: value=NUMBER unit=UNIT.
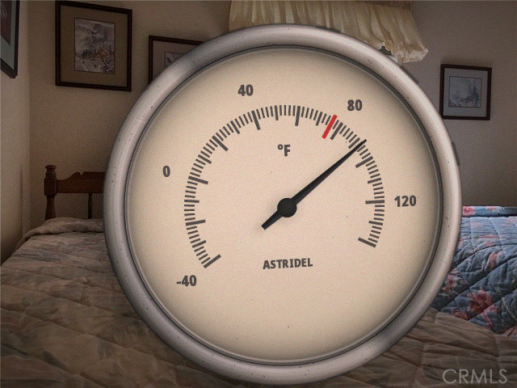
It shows value=92 unit=°F
